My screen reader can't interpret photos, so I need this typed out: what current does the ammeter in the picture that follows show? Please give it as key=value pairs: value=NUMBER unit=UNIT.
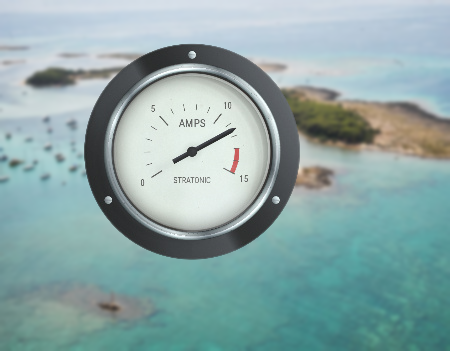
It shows value=11.5 unit=A
